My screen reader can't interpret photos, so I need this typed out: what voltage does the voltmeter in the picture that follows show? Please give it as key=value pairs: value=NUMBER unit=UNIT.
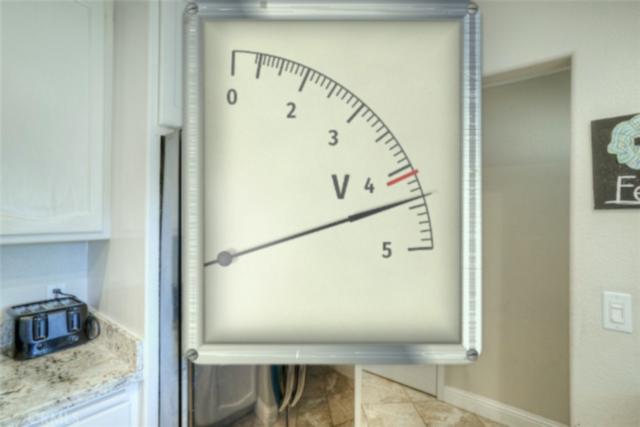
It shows value=4.4 unit=V
